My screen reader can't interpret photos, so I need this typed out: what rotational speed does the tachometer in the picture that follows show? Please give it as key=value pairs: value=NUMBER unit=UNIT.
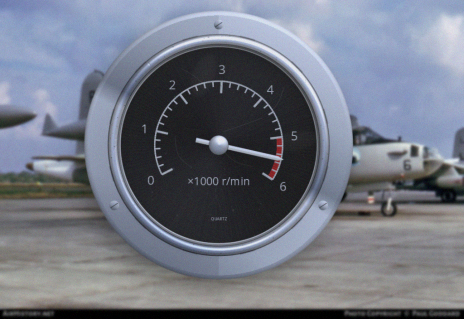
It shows value=5500 unit=rpm
